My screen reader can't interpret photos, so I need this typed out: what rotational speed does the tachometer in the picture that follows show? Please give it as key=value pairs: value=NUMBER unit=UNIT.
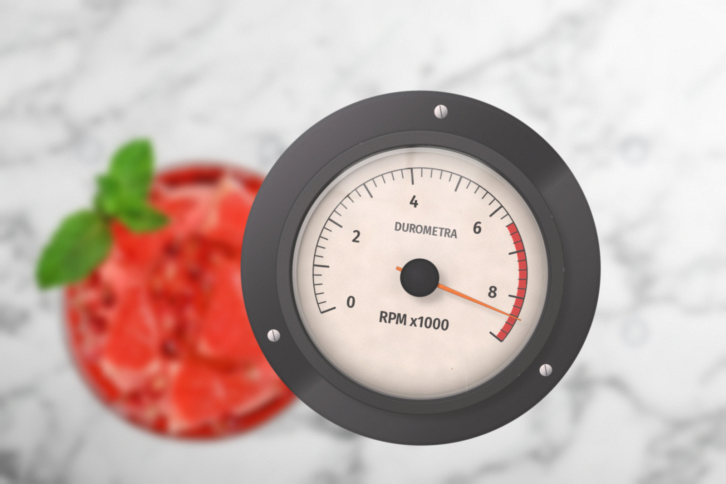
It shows value=8400 unit=rpm
